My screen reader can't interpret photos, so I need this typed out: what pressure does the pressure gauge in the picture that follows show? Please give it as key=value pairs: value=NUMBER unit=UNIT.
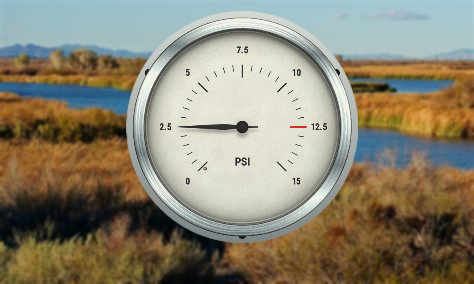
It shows value=2.5 unit=psi
